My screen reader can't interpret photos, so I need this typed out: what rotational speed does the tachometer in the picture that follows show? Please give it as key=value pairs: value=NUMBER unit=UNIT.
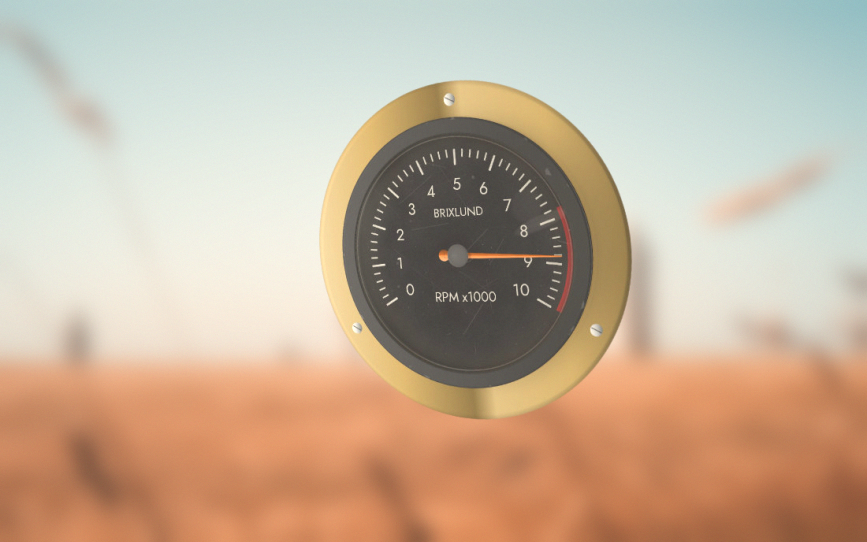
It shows value=8800 unit=rpm
